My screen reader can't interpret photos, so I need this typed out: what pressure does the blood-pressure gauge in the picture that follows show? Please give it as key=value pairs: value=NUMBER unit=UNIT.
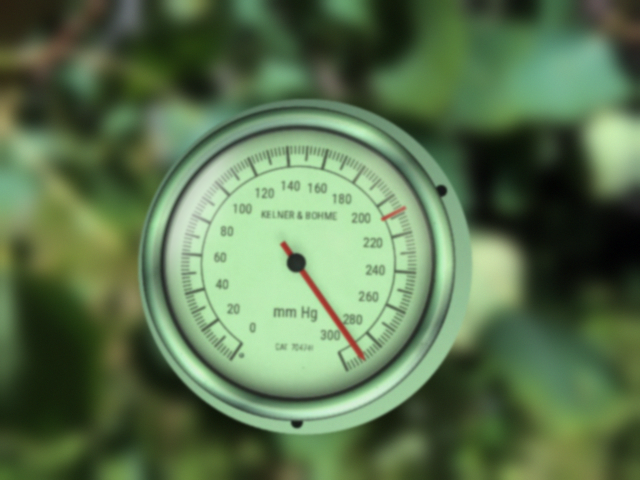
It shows value=290 unit=mmHg
